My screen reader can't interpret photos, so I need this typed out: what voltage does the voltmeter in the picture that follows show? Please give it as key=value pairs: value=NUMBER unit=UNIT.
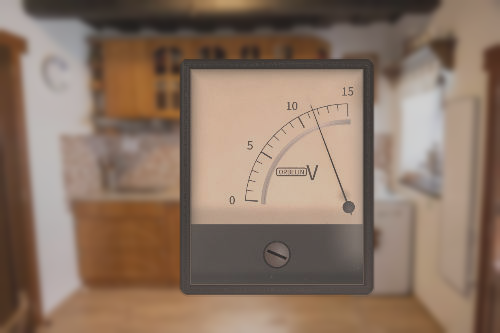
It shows value=11.5 unit=V
